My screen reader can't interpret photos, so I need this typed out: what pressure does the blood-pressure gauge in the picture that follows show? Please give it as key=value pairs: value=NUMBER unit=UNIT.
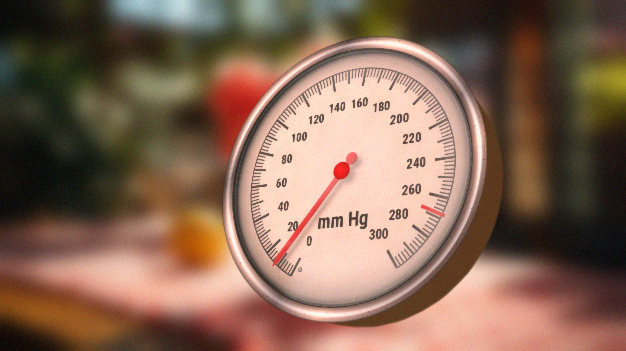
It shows value=10 unit=mmHg
